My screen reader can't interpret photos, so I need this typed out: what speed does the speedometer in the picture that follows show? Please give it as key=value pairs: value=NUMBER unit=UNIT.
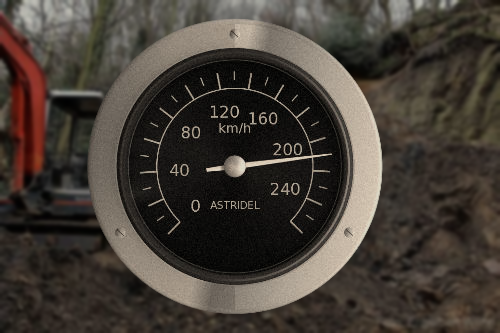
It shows value=210 unit=km/h
